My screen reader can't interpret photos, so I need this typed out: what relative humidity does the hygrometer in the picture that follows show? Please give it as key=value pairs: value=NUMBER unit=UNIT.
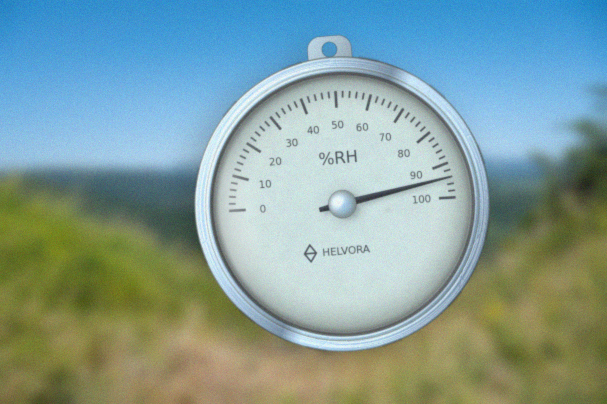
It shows value=94 unit=%
